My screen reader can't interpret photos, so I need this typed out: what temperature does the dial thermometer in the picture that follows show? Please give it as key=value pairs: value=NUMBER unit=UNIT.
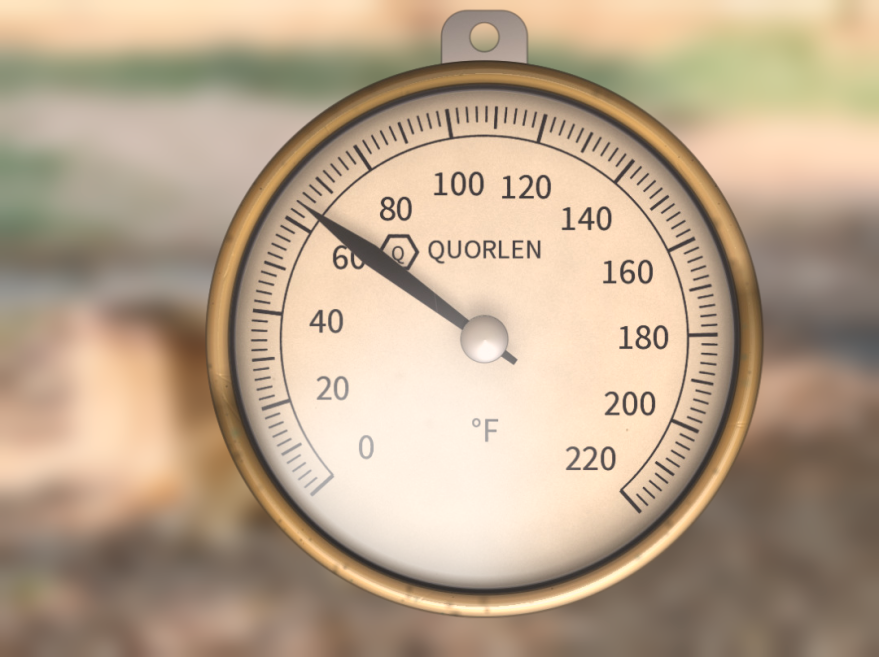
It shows value=64 unit=°F
